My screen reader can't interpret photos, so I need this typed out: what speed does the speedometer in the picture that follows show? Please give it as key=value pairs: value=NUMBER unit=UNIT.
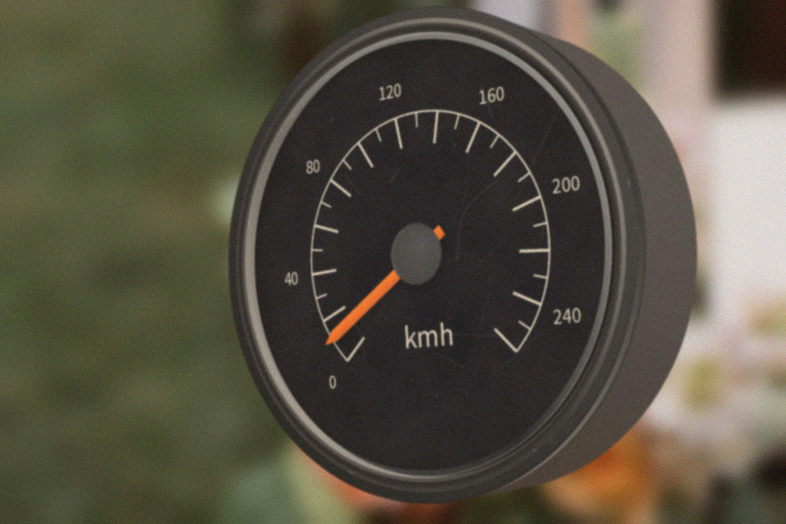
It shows value=10 unit=km/h
